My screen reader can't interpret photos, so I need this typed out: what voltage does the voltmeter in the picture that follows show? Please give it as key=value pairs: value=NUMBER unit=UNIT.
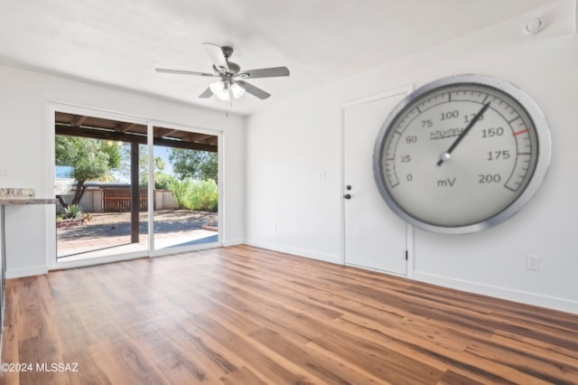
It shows value=130 unit=mV
